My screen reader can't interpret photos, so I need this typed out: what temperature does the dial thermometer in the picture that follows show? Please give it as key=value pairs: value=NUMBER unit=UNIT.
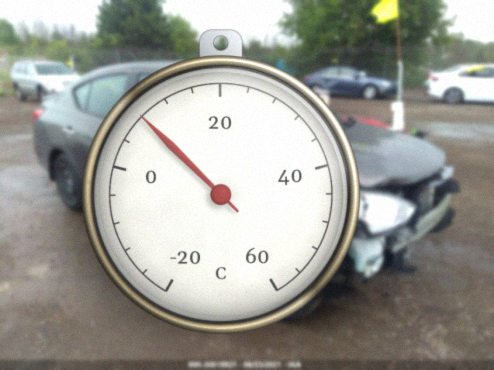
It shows value=8 unit=°C
